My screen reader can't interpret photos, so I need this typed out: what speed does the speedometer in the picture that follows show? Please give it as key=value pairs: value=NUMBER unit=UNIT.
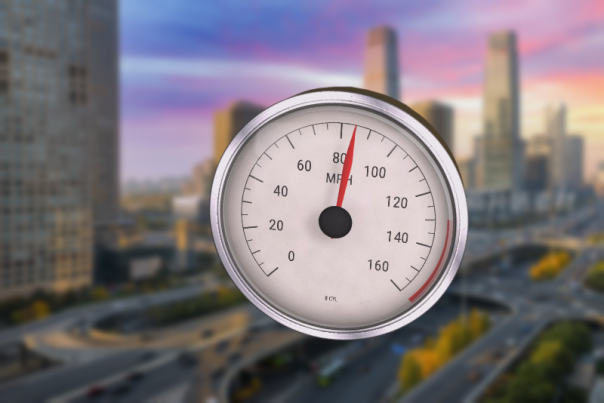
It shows value=85 unit=mph
